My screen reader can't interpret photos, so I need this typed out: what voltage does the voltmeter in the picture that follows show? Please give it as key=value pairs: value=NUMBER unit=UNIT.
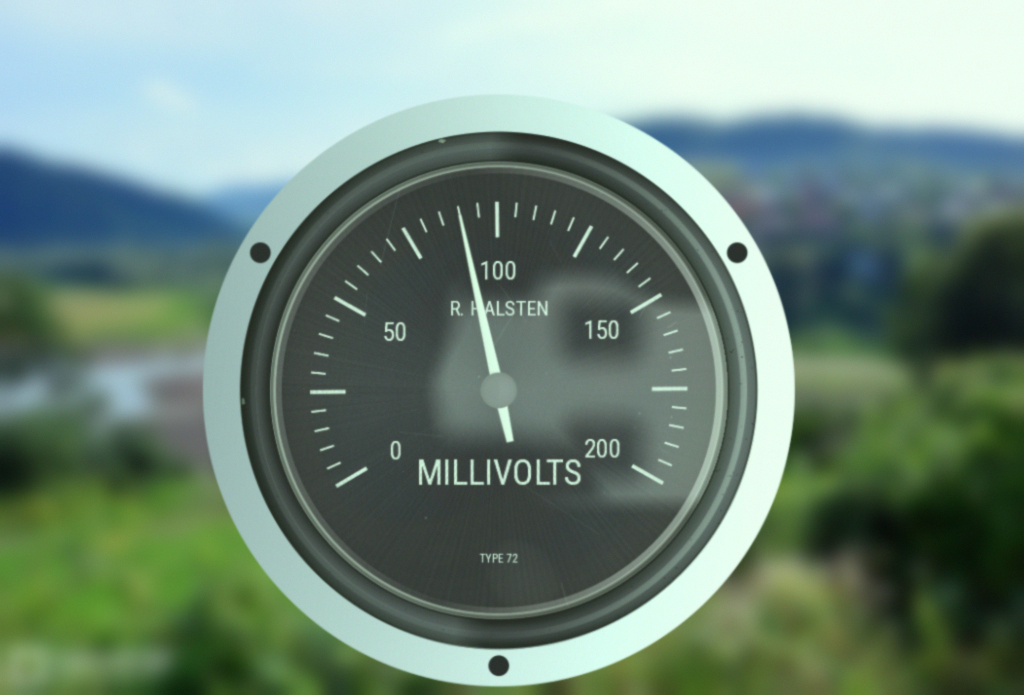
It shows value=90 unit=mV
